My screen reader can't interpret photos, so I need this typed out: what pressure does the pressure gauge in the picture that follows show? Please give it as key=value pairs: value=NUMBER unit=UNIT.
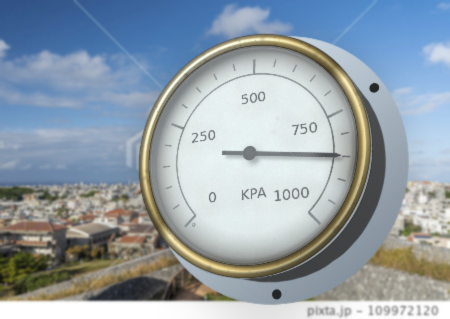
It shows value=850 unit=kPa
